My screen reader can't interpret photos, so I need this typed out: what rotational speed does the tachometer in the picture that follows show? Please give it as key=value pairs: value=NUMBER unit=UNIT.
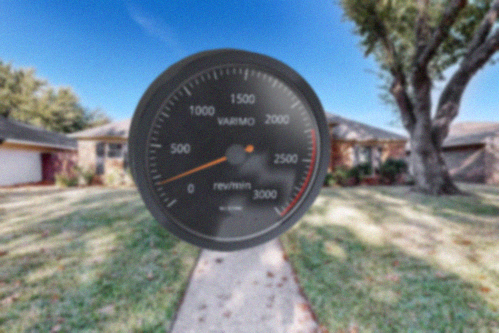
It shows value=200 unit=rpm
